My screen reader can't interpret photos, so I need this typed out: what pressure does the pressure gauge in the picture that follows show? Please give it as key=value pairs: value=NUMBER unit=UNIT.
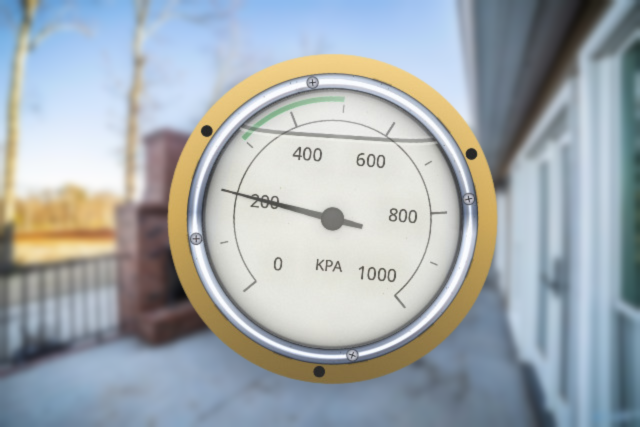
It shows value=200 unit=kPa
